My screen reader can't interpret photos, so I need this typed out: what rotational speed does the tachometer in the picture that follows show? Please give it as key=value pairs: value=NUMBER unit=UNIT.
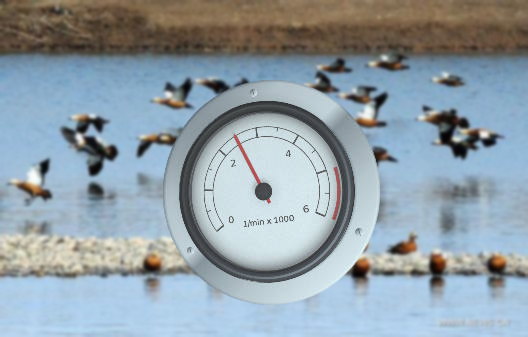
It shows value=2500 unit=rpm
